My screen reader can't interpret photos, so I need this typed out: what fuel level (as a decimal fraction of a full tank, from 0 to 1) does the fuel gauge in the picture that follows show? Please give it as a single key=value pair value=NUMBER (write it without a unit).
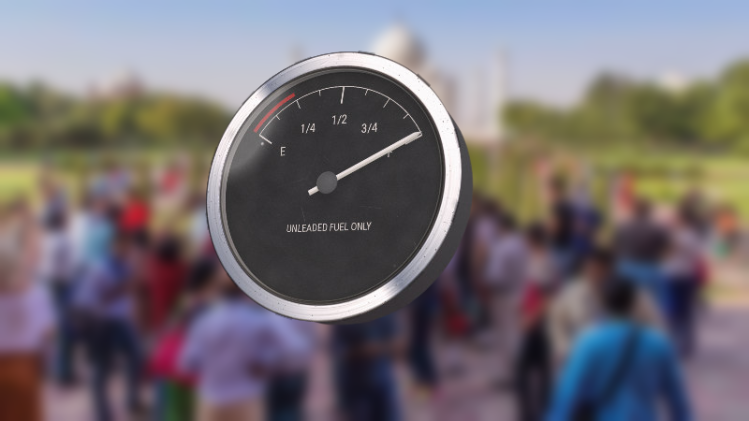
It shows value=1
